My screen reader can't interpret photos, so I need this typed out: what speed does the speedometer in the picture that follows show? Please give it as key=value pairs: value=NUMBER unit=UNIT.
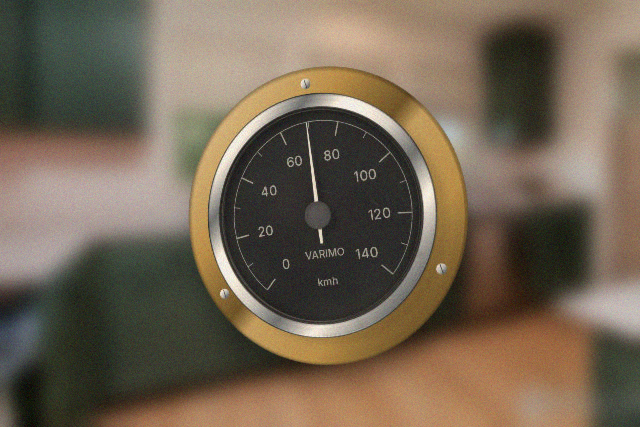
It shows value=70 unit=km/h
